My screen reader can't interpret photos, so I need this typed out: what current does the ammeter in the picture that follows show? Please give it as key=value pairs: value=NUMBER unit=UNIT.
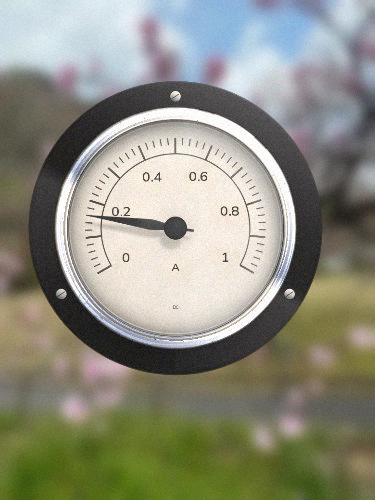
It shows value=0.16 unit=A
